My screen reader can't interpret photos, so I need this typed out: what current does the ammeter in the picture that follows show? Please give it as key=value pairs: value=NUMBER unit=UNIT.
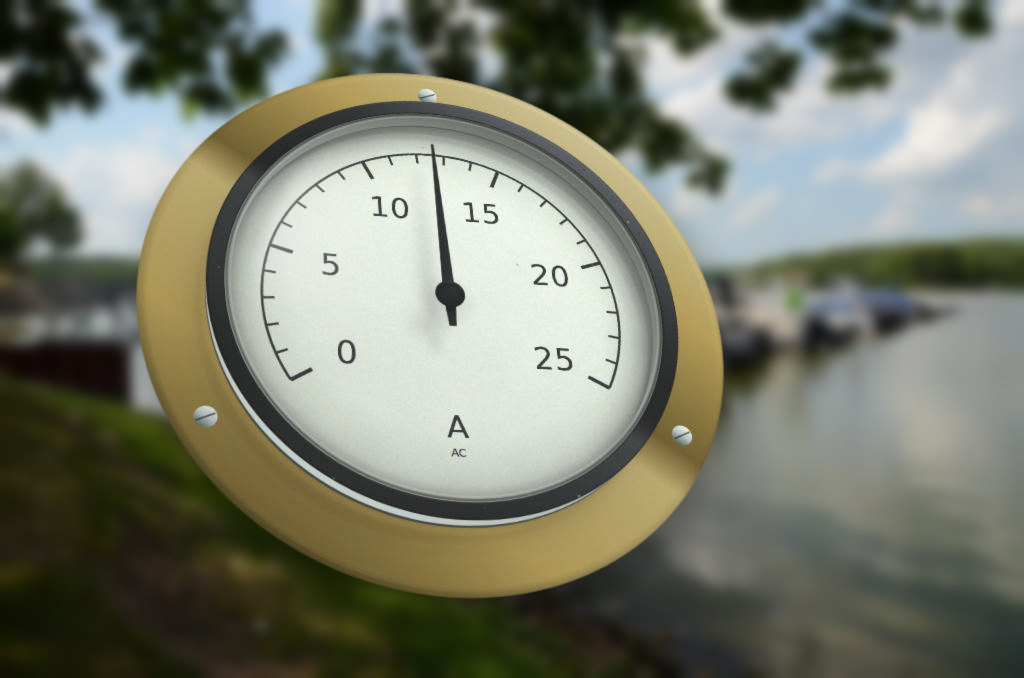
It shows value=12.5 unit=A
